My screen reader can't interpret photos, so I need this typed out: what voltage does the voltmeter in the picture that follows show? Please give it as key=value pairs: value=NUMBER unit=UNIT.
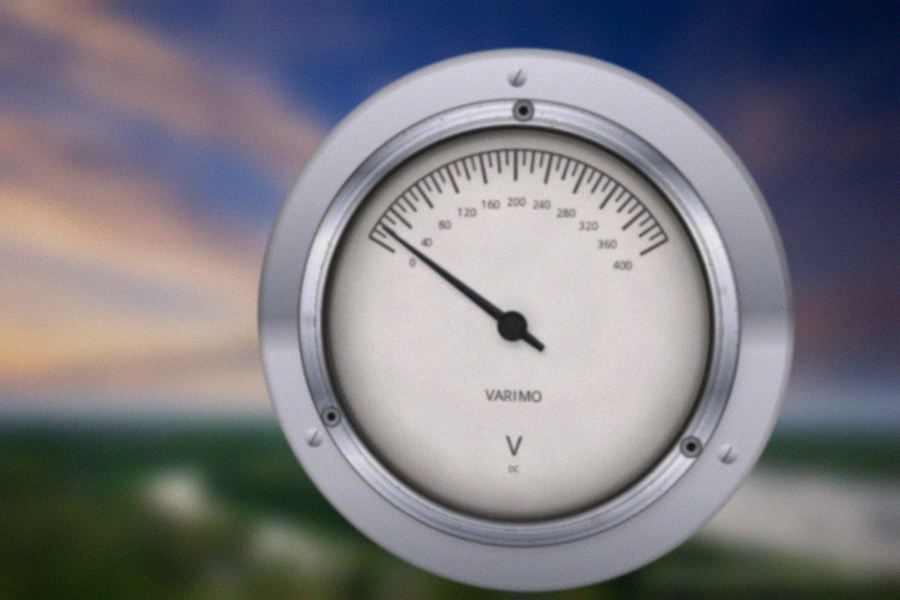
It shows value=20 unit=V
